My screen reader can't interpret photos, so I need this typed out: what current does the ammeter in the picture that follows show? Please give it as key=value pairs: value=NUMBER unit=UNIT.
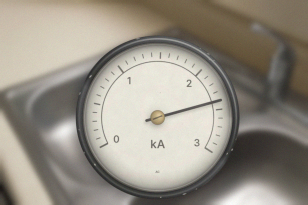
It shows value=2.4 unit=kA
